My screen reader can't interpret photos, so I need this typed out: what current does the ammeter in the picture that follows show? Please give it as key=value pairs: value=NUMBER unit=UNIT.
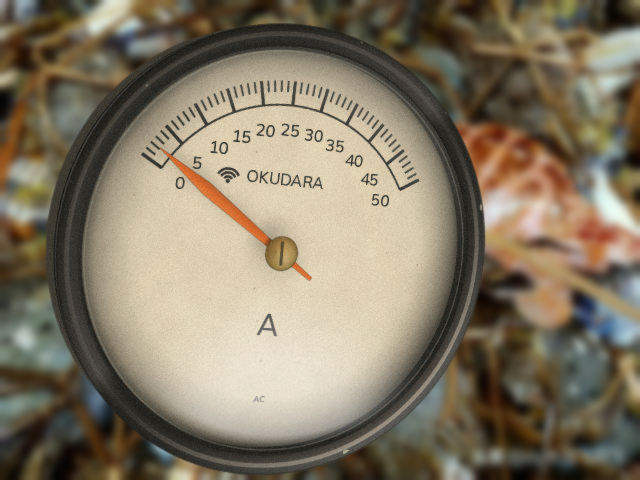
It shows value=2 unit=A
